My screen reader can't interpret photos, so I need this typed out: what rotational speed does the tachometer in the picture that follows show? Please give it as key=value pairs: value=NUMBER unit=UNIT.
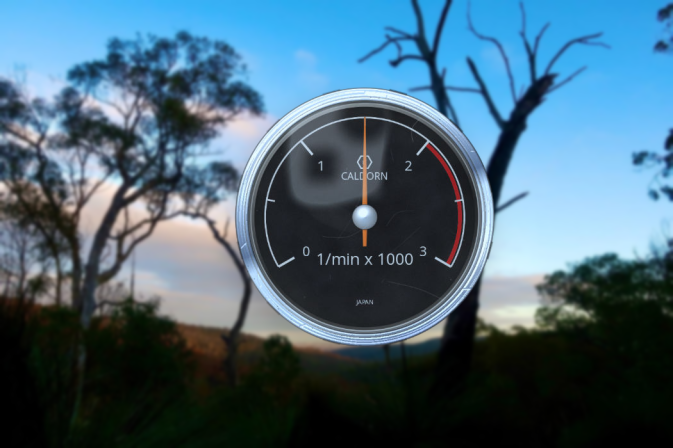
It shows value=1500 unit=rpm
